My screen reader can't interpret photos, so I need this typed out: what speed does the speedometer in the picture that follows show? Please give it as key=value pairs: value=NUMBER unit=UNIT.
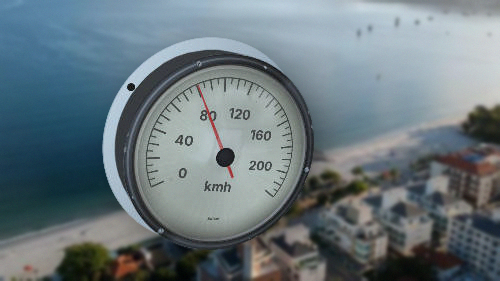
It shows value=80 unit=km/h
